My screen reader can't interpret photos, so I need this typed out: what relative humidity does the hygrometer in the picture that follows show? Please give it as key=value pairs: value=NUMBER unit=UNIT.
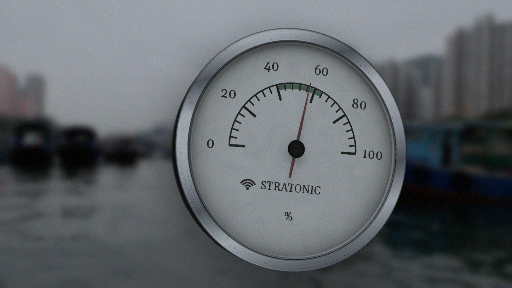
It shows value=56 unit=%
